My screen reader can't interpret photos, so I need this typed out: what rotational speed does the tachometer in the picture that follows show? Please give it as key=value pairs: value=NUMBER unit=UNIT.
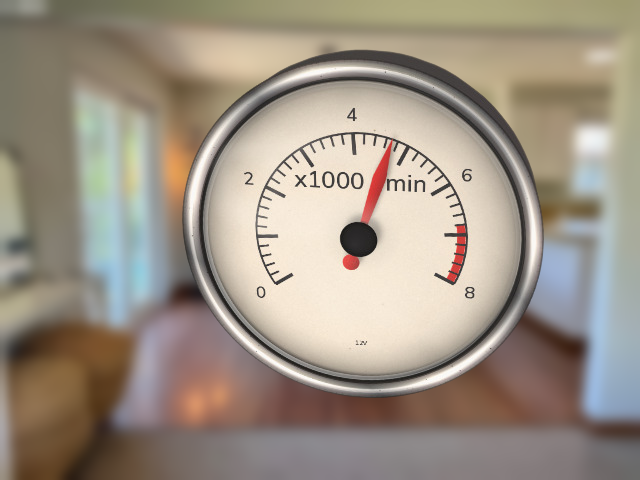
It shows value=4700 unit=rpm
